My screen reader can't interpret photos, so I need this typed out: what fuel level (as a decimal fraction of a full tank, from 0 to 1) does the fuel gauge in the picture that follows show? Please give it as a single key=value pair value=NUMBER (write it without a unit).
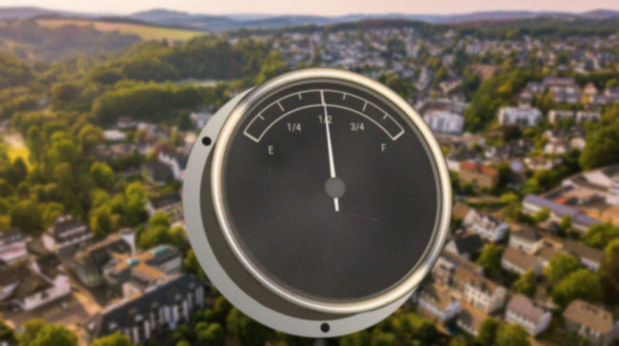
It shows value=0.5
